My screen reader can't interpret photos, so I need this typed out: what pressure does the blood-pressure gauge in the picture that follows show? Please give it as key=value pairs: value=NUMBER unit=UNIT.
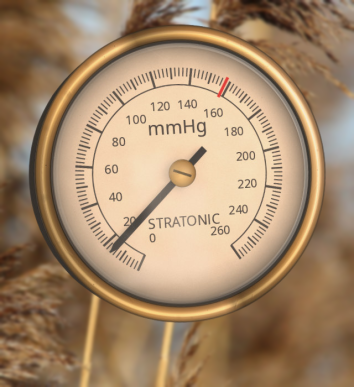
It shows value=16 unit=mmHg
